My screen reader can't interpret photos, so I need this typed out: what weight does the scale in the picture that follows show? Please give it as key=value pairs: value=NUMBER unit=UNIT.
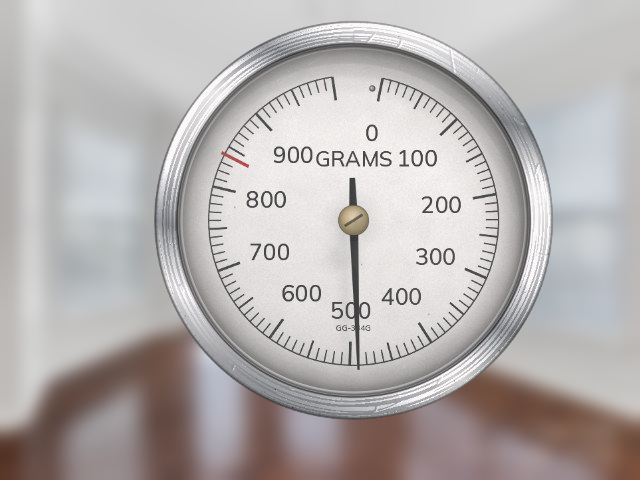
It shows value=490 unit=g
